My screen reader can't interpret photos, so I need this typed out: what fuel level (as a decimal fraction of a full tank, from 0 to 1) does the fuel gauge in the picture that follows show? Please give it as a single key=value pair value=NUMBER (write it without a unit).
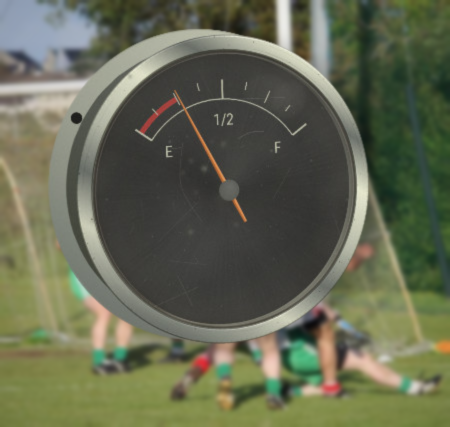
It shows value=0.25
